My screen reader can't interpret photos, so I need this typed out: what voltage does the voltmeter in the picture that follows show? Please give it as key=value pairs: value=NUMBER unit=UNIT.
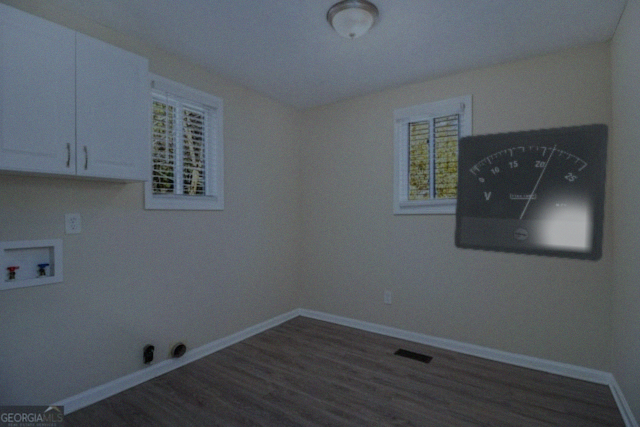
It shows value=21 unit=V
